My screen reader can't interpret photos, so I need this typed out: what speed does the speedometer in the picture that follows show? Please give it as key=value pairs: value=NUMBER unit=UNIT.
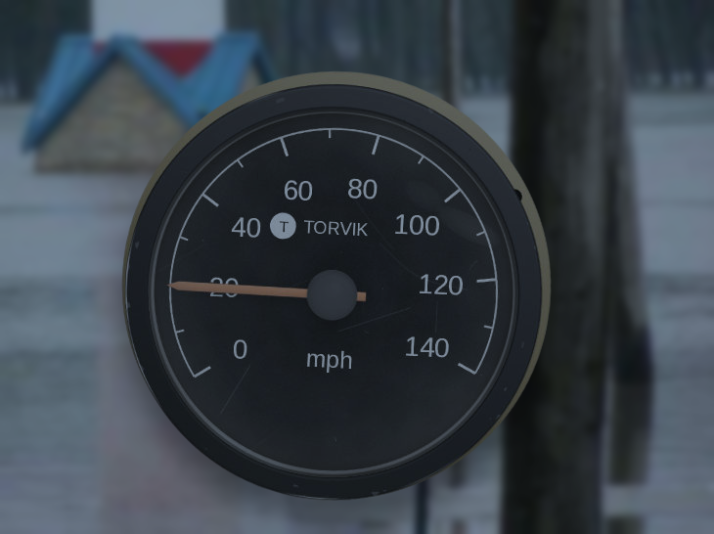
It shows value=20 unit=mph
